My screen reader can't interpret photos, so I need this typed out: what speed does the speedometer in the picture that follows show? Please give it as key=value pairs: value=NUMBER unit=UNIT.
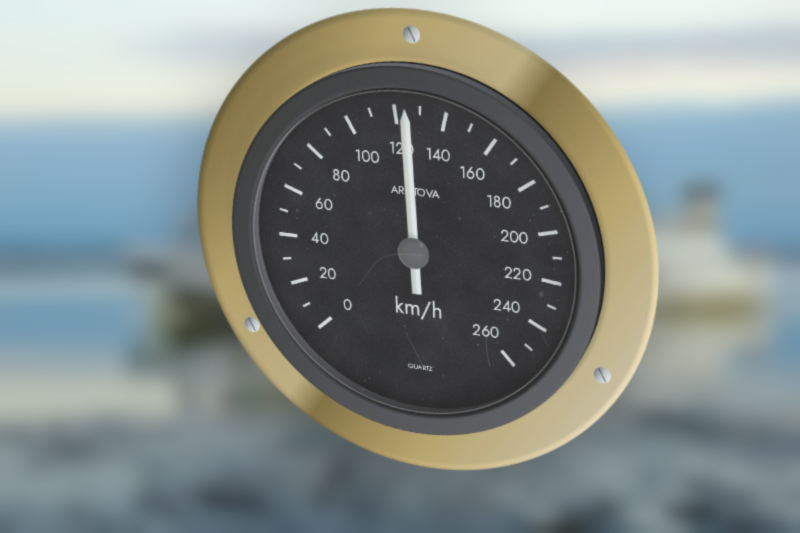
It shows value=125 unit=km/h
